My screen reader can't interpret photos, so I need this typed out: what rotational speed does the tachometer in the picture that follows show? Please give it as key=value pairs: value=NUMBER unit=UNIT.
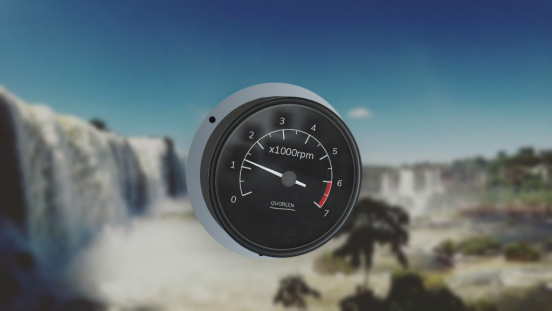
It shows value=1250 unit=rpm
